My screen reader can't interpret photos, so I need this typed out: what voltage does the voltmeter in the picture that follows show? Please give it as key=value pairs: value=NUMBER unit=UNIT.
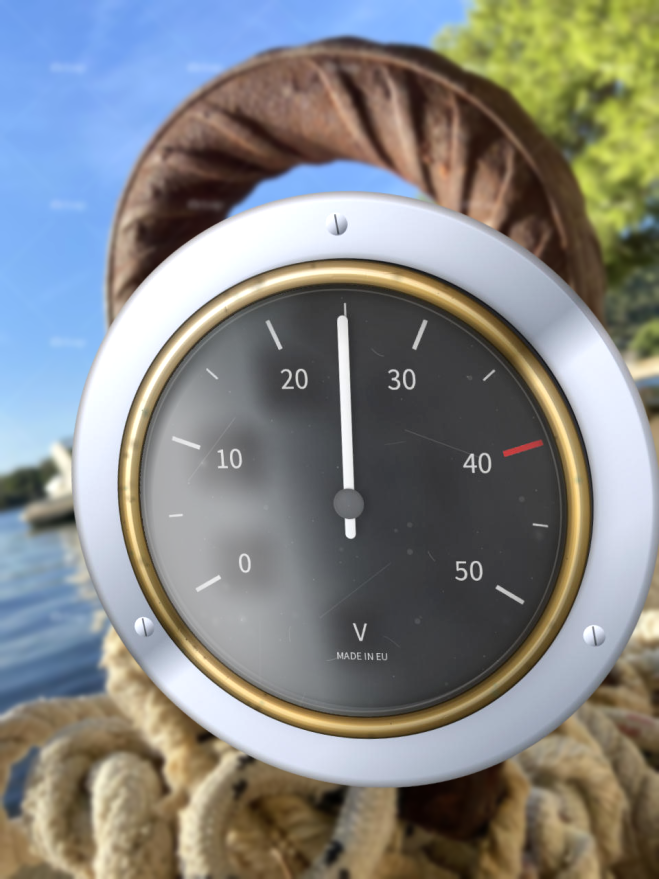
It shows value=25 unit=V
